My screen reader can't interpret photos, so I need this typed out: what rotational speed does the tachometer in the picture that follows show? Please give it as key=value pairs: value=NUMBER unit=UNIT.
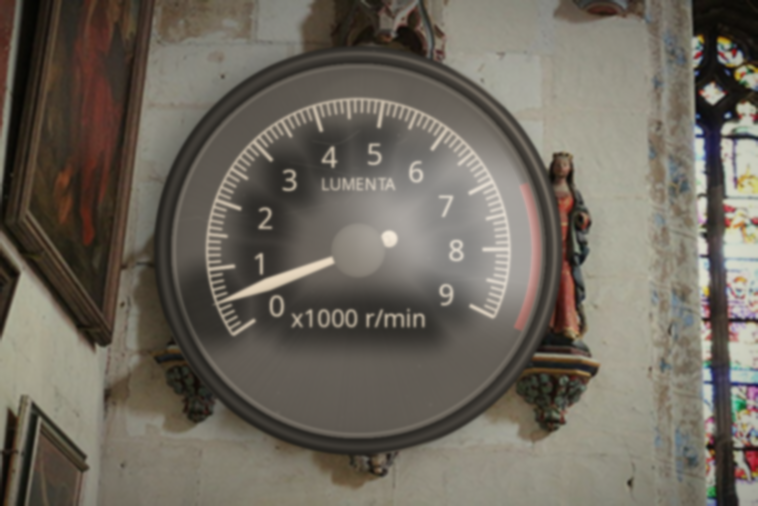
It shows value=500 unit=rpm
